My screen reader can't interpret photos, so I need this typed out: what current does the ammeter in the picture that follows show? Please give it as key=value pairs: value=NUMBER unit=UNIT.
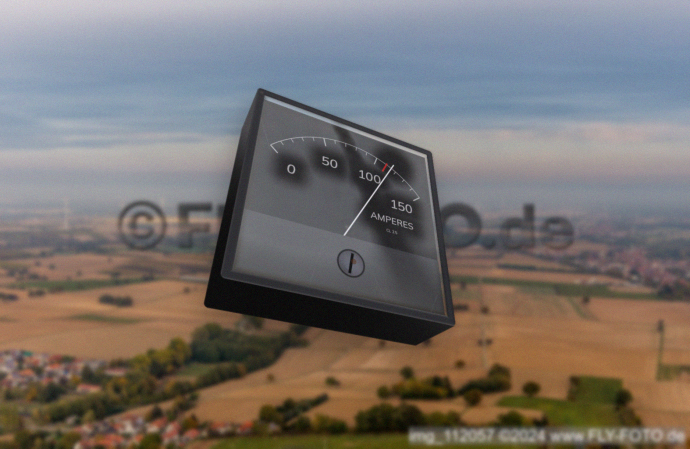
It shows value=115 unit=A
